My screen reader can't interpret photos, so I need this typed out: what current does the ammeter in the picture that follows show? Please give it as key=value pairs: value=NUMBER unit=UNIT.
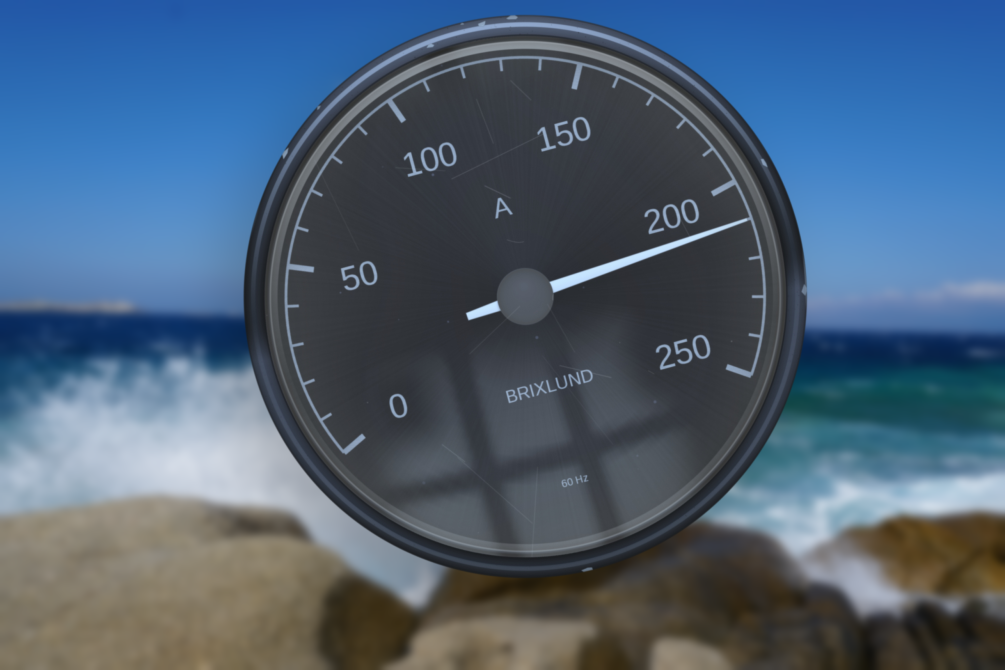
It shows value=210 unit=A
